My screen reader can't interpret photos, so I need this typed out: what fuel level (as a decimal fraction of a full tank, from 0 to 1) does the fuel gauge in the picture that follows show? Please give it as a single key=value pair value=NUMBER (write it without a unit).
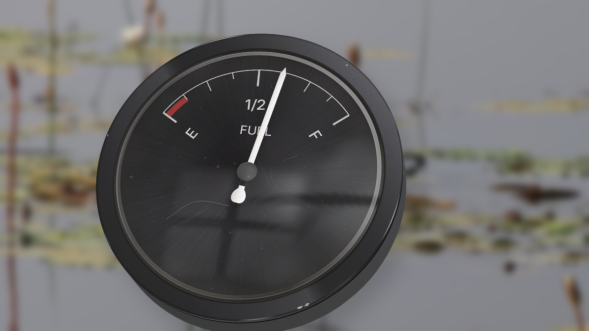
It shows value=0.625
